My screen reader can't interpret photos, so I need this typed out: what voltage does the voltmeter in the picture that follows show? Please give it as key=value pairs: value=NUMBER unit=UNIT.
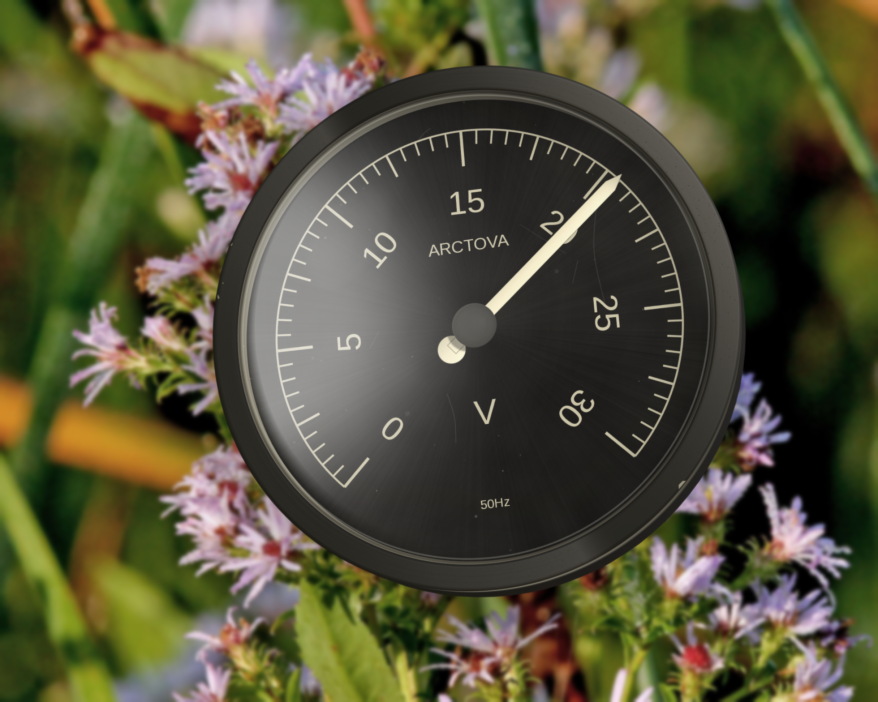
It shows value=20.5 unit=V
